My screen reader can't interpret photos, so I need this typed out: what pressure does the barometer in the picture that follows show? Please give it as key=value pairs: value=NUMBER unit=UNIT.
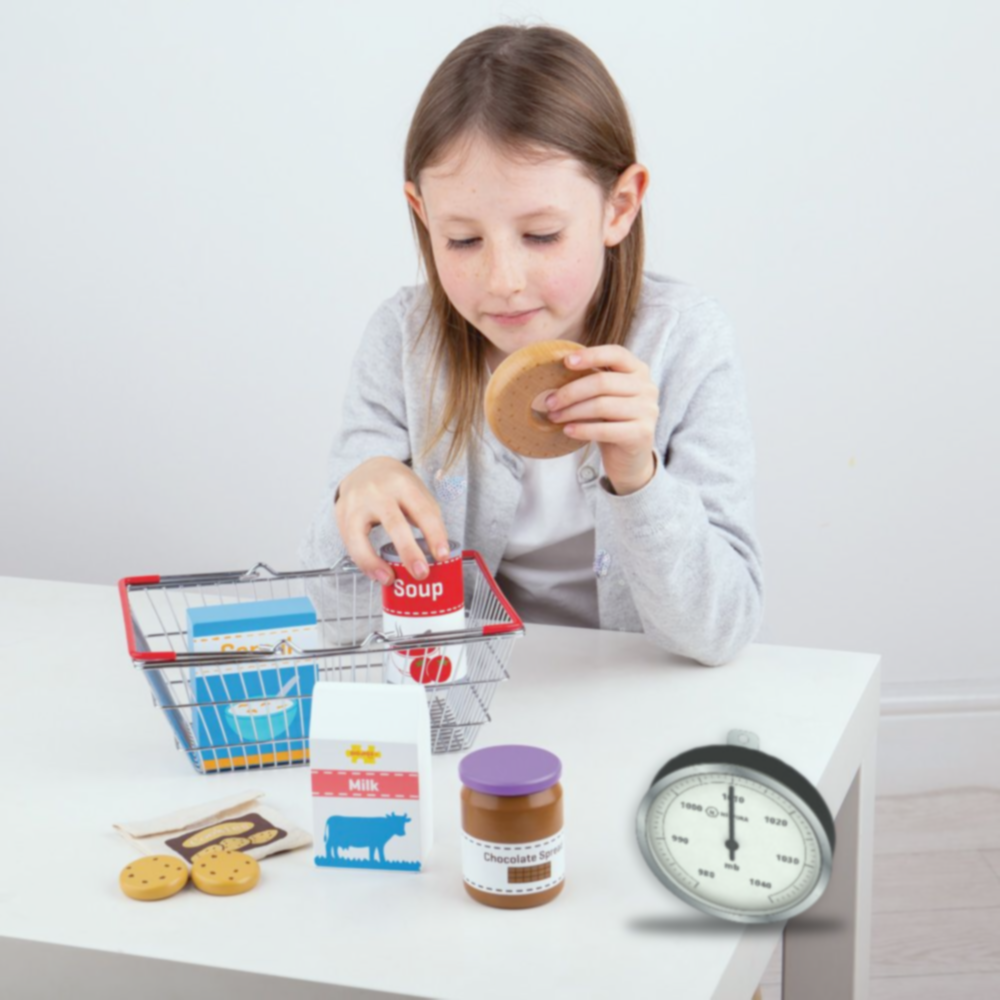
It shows value=1010 unit=mbar
